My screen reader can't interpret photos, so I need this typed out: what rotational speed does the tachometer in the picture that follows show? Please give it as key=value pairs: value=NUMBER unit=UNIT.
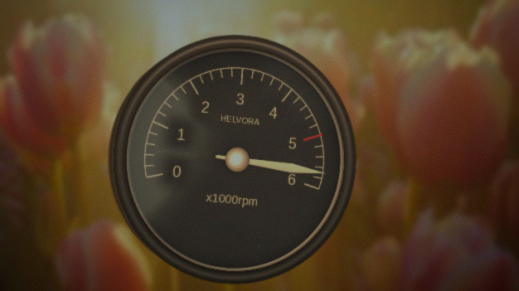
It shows value=5700 unit=rpm
